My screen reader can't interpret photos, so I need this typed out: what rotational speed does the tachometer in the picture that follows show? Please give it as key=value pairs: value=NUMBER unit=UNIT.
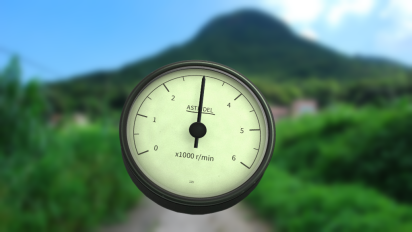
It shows value=3000 unit=rpm
